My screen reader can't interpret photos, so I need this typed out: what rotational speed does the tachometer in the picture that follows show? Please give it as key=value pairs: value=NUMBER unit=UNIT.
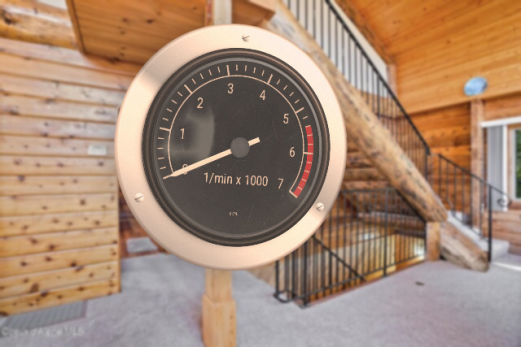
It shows value=0 unit=rpm
